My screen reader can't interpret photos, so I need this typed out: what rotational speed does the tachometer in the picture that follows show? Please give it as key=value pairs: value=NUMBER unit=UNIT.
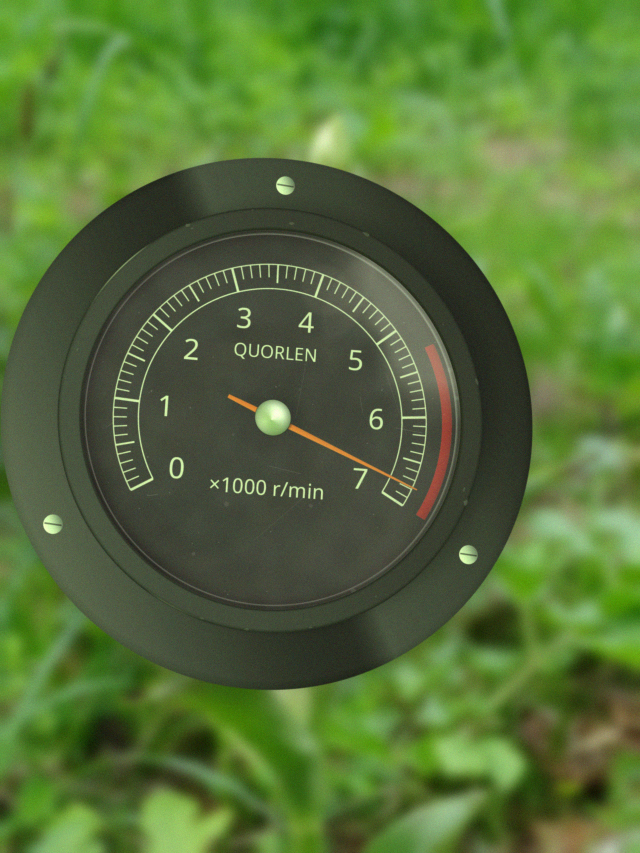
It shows value=6800 unit=rpm
